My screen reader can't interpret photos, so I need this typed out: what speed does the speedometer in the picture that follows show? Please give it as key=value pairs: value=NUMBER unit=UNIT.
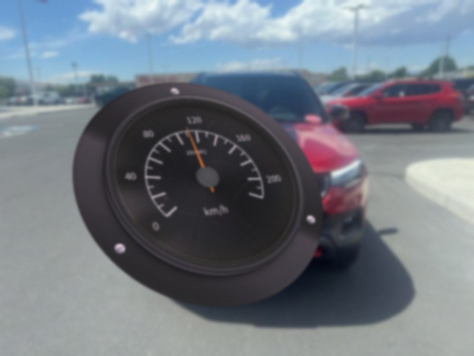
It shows value=110 unit=km/h
